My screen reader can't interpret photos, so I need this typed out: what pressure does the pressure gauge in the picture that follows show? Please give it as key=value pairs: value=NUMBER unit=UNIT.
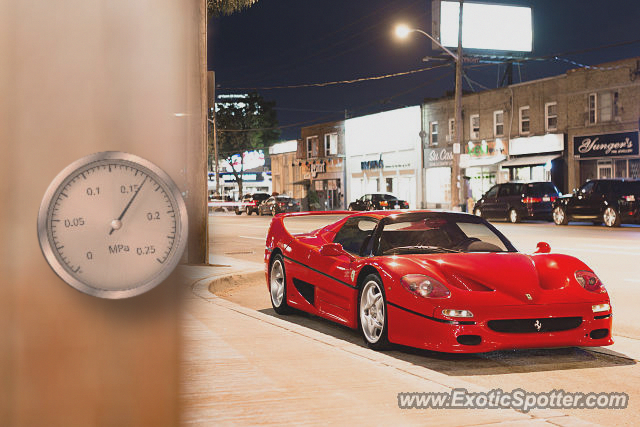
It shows value=0.16 unit=MPa
